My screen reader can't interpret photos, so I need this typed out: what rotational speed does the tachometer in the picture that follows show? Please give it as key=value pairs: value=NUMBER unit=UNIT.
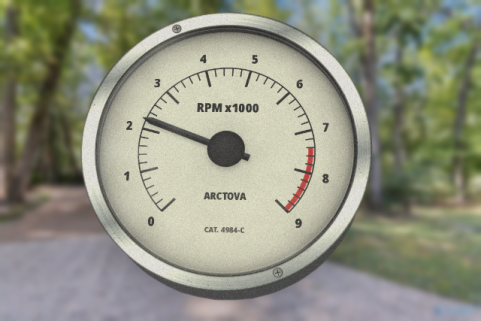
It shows value=2200 unit=rpm
